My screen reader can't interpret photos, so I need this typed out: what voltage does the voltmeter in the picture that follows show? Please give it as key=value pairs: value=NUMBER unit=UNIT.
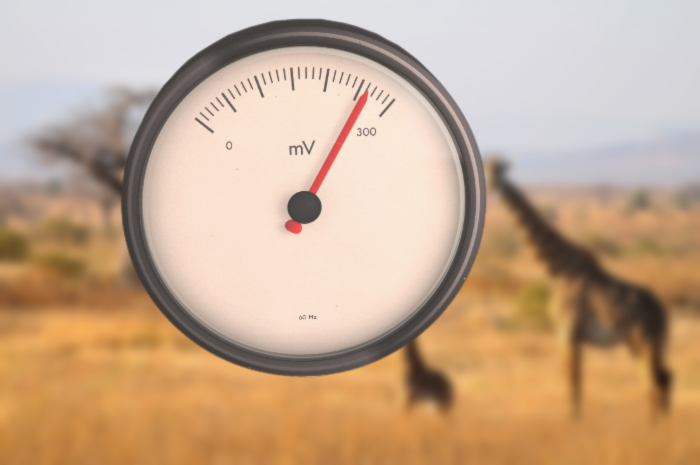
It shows value=260 unit=mV
